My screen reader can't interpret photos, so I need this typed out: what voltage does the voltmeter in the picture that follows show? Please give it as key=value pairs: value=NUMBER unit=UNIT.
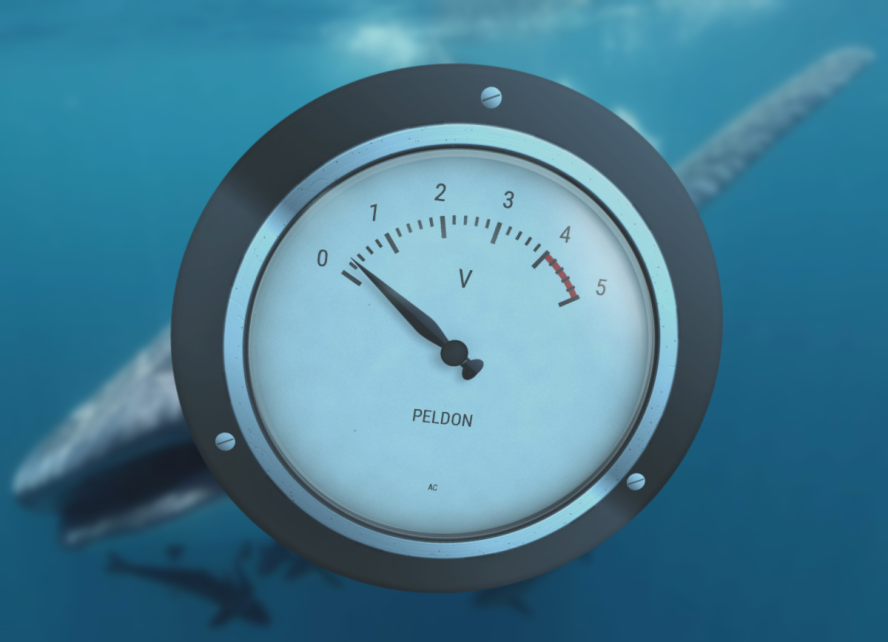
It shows value=0.3 unit=V
